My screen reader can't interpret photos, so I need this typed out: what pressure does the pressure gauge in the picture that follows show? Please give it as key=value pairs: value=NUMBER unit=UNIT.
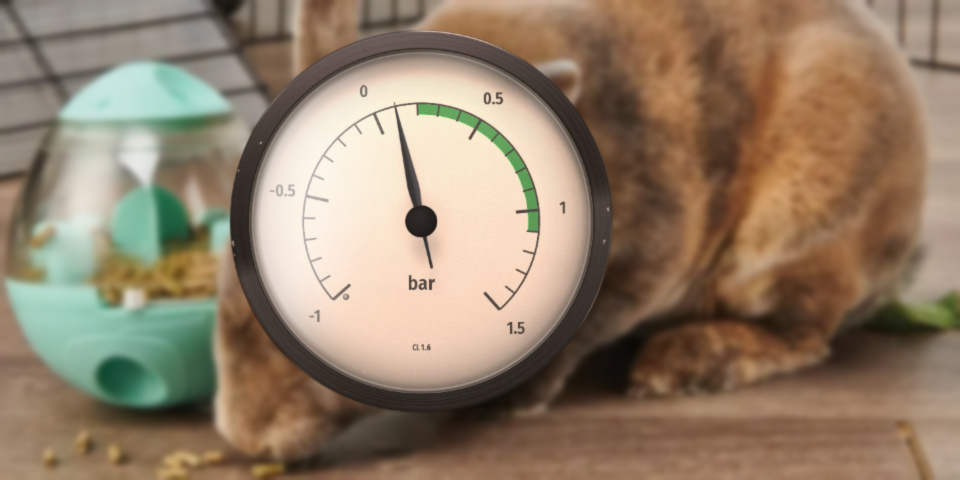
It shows value=0.1 unit=bar
